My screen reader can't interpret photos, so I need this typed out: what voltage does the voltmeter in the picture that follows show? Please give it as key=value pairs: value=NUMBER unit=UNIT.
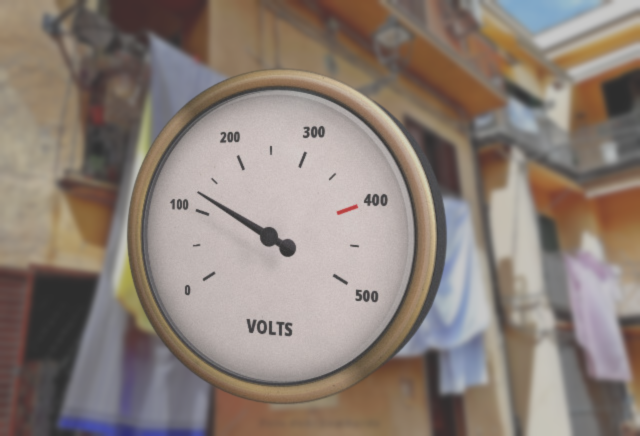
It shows value=125 unit=V
